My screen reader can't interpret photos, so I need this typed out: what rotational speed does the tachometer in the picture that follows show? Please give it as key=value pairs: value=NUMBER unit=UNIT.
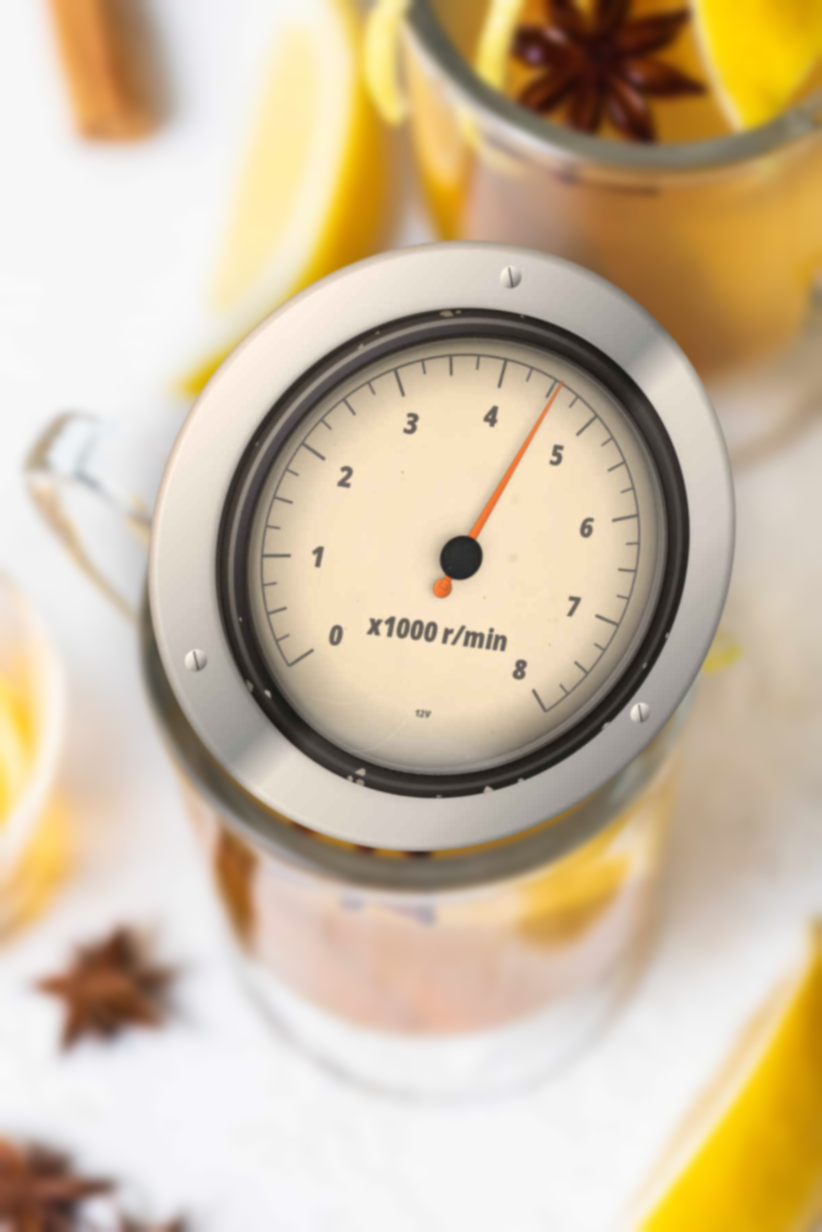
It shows value=4500 unit=rpm
